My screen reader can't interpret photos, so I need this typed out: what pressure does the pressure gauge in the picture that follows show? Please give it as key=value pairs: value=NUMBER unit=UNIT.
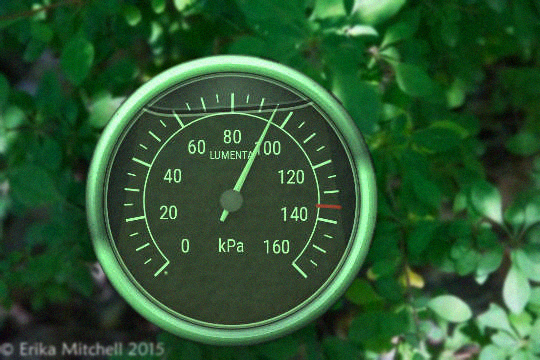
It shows value=95 unit=kPa
